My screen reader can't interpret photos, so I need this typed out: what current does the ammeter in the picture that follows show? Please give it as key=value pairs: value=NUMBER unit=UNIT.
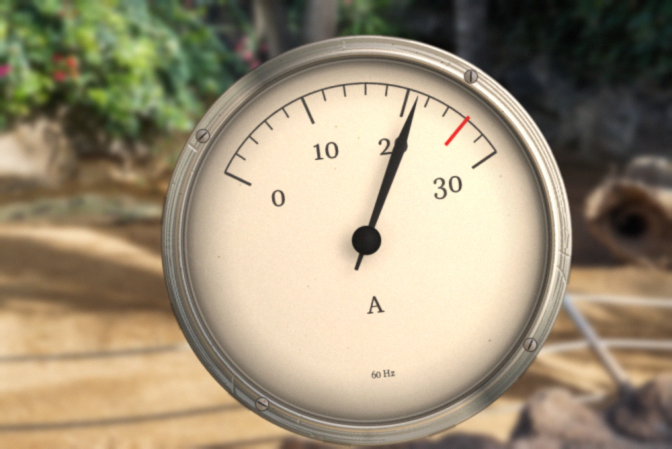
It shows value=21 unit=A
